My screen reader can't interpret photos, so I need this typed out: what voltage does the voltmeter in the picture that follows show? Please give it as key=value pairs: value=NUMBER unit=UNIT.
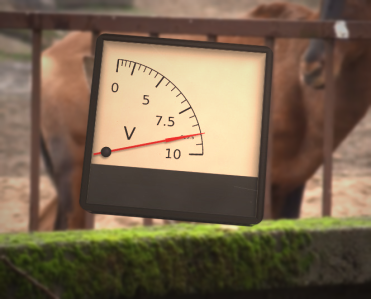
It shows value=9 unit=V
